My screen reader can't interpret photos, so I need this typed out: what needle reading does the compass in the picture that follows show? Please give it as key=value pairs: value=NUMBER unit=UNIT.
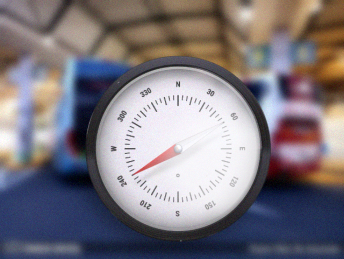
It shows value=240 unit=°
